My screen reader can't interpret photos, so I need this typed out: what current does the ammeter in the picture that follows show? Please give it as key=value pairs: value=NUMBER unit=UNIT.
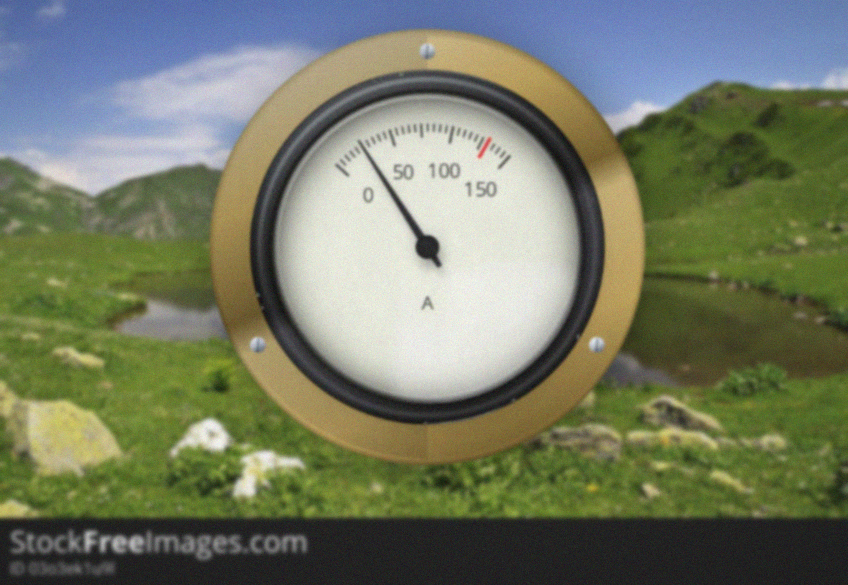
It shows value=25 unit=A
